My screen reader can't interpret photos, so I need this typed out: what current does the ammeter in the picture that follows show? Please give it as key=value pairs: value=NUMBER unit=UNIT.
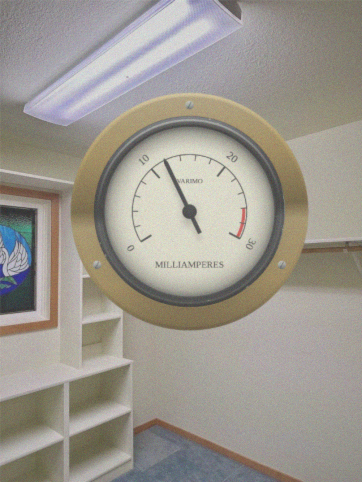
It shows value=12 unit=mA
